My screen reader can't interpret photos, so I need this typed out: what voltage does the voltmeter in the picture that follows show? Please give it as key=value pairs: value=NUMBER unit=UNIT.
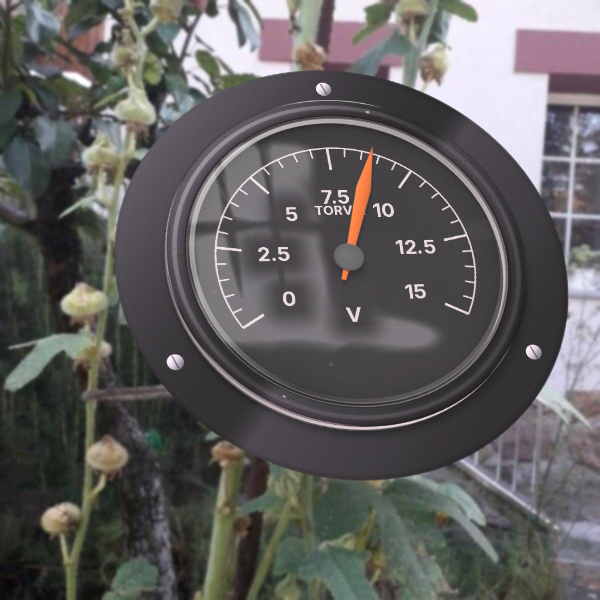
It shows value=8.75 unit=V
